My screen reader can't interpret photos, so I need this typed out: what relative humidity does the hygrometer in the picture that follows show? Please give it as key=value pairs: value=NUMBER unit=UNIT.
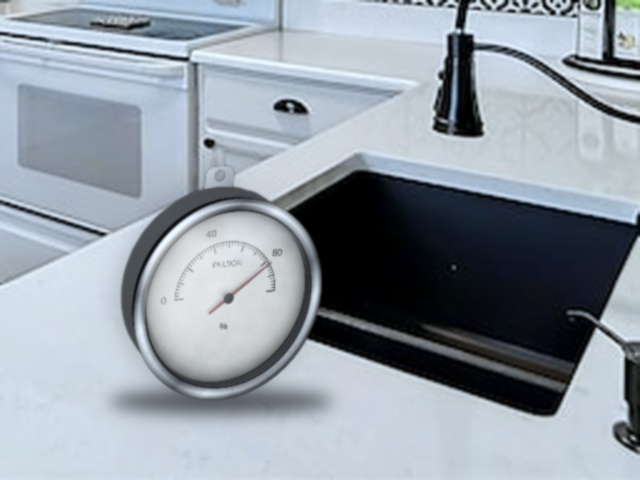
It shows value=80 unit=%
